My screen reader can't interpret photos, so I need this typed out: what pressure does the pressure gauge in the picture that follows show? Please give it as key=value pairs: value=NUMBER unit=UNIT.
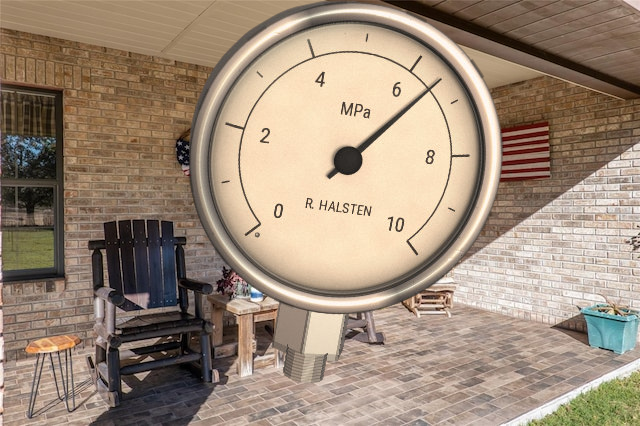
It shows value=6.5 unit=MPa
